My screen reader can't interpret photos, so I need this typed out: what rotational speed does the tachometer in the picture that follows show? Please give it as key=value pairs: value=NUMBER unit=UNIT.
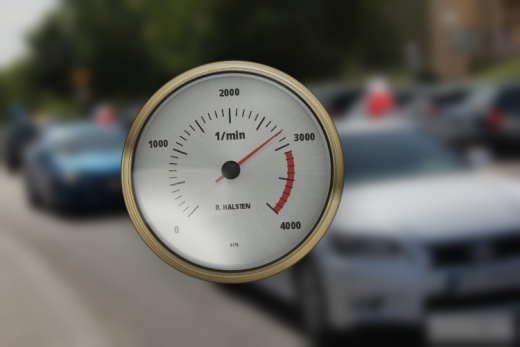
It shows value=2800 unit=rpm
